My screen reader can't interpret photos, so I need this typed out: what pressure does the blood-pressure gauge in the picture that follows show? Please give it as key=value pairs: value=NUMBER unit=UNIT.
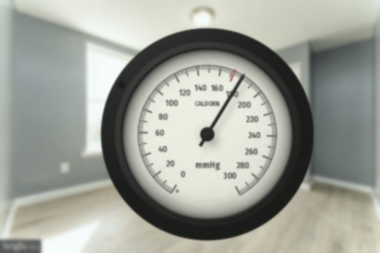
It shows value=180 unit=mmHg
